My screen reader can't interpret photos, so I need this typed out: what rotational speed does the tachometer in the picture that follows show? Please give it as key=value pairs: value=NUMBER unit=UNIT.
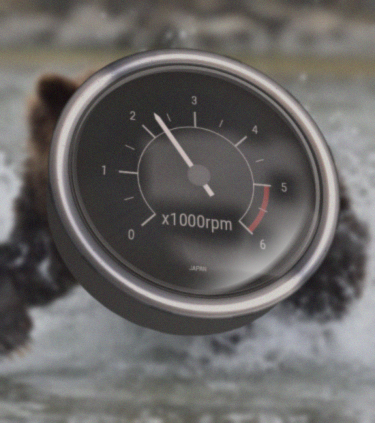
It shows value=2250 unit=rpm
